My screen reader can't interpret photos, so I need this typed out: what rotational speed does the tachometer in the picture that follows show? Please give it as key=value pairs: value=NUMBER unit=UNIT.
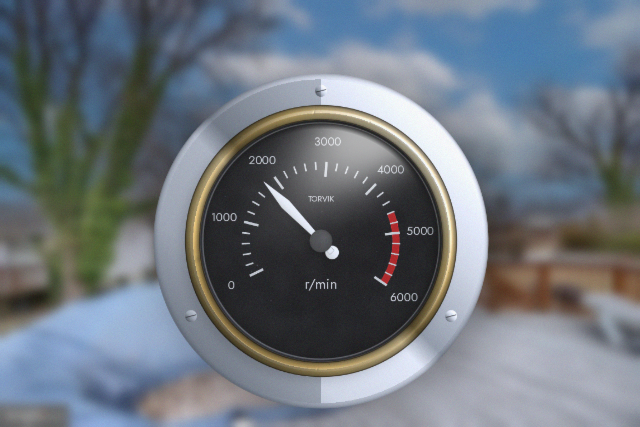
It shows value=1800 unit=rpm
